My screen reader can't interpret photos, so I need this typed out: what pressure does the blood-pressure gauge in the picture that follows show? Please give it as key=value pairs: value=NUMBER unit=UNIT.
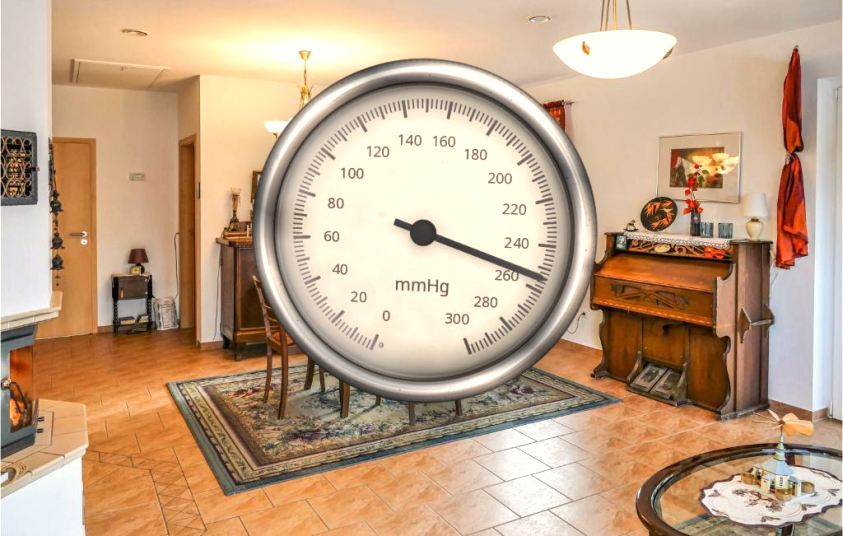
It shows value=254 unit=mmHg
